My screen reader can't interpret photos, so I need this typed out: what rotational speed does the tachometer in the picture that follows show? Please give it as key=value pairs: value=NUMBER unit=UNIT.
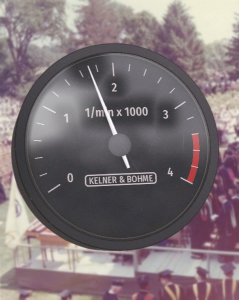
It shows value=1700 unit=rpm
